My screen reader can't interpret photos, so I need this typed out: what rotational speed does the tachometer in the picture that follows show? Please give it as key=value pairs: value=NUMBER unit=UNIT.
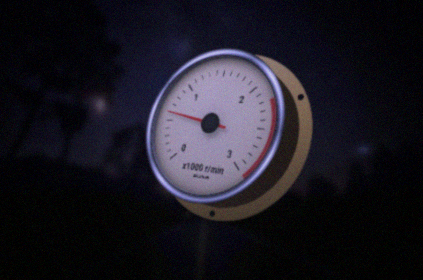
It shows value=600 unit=rpm
